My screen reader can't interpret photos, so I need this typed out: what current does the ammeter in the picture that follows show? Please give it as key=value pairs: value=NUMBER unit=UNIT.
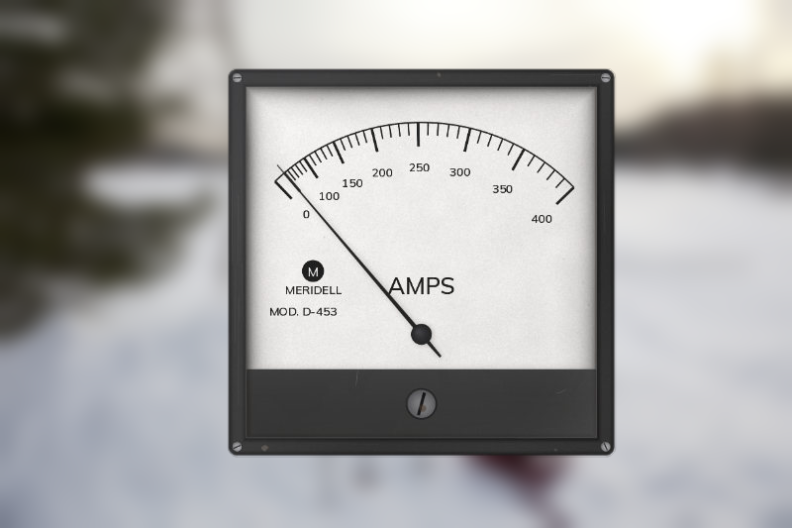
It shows value=50 unit=A
